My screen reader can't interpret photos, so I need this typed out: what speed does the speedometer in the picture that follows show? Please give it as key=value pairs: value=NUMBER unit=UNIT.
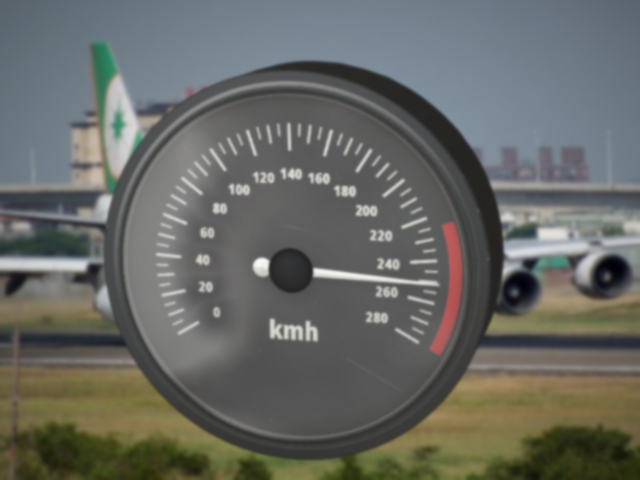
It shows value=250 unit=km/h
